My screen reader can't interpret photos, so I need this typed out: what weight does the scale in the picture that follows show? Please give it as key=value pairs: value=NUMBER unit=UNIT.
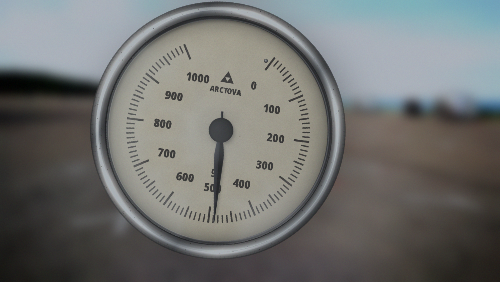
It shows value=490 unit=g
